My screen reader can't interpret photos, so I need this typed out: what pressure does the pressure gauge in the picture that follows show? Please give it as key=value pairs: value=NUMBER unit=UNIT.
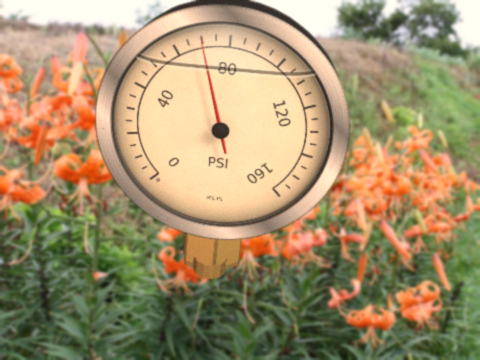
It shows value=70 unit=psi
